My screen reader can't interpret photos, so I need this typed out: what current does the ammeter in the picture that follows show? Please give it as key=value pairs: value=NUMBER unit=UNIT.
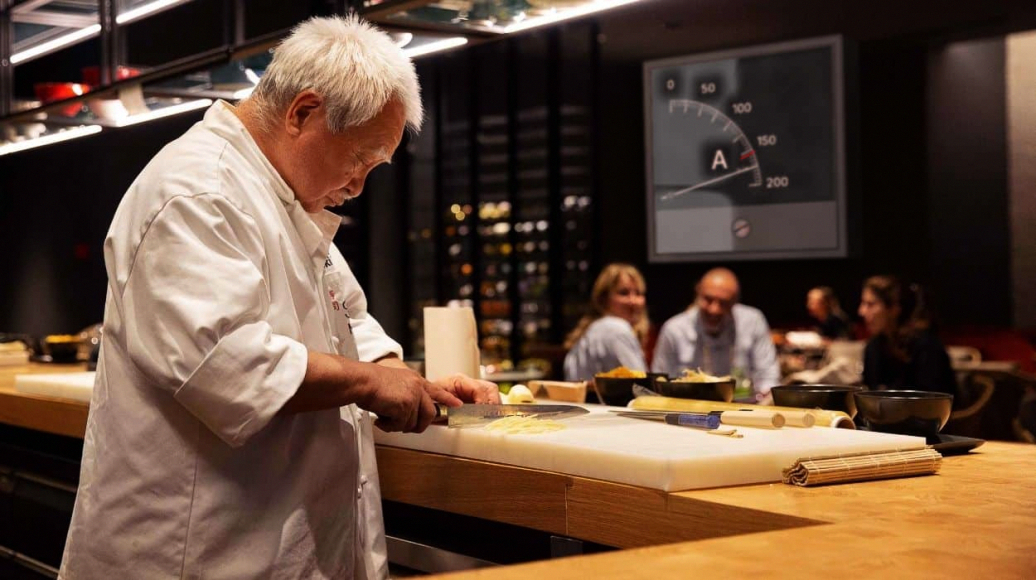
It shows value=175 unit=A
